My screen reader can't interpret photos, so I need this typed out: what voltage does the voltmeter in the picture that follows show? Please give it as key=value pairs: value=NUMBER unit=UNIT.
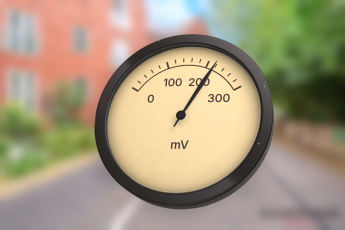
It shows value=220 unit=mV
